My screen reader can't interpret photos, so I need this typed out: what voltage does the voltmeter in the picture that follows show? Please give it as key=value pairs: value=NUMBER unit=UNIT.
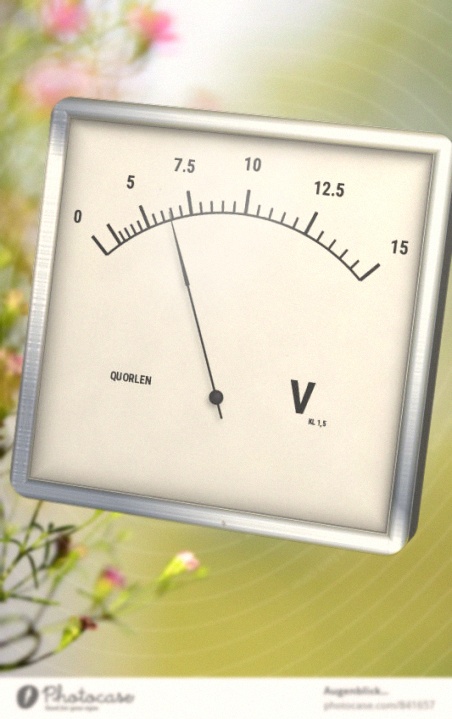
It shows value=6.5 unit=V
